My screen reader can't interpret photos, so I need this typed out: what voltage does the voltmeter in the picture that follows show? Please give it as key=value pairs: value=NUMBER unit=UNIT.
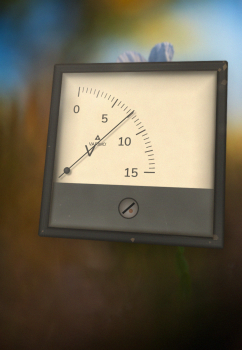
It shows value=7.5 unit=V
